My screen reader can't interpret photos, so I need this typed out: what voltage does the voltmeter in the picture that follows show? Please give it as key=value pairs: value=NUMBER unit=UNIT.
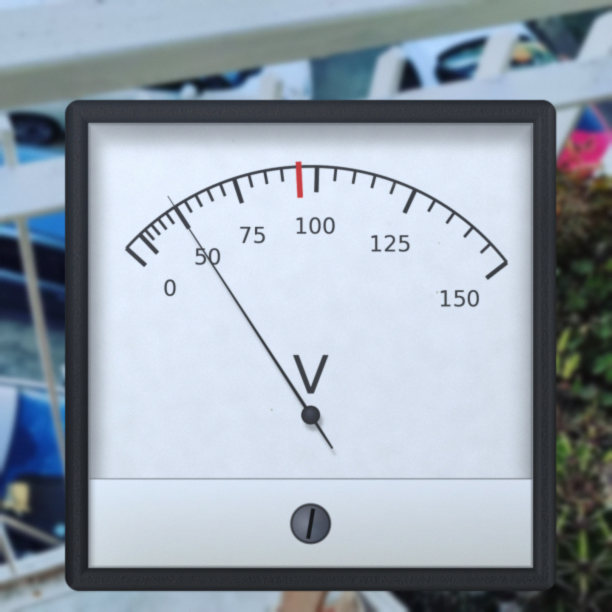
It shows value=50 unit=V
